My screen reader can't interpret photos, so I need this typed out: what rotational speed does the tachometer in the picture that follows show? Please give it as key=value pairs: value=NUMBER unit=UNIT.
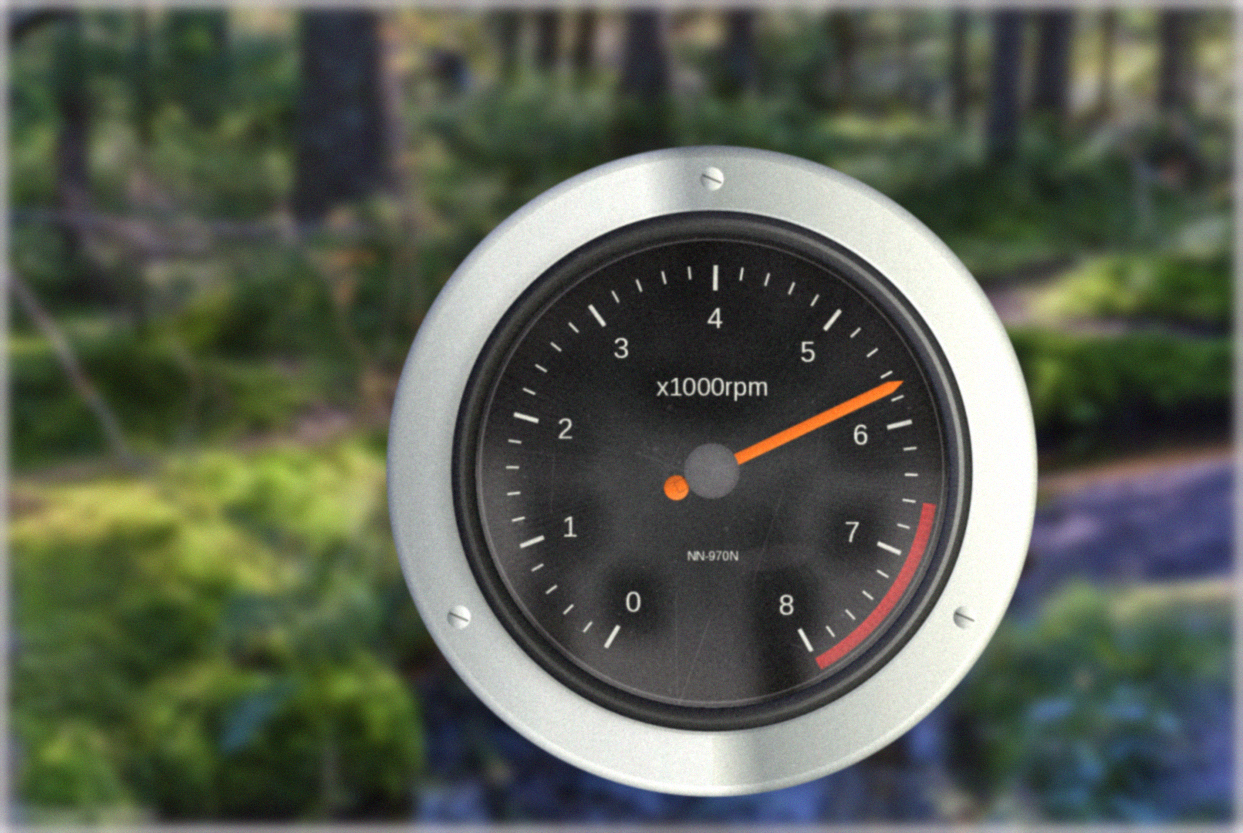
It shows value=5700 unit=rpm
